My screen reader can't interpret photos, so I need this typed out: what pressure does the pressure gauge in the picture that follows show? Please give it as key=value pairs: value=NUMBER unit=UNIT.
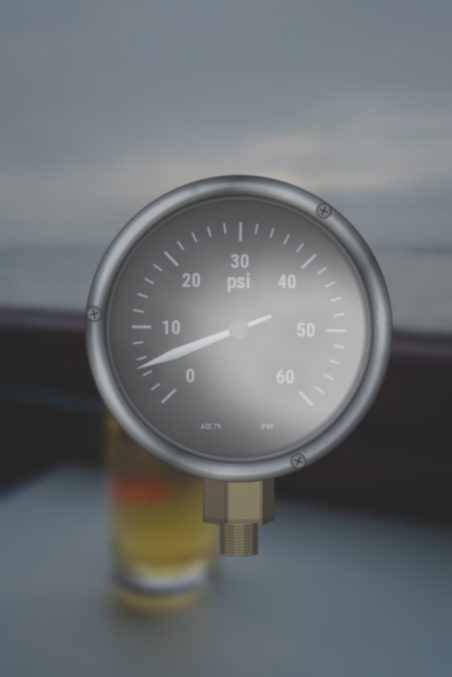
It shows value=5 unit=psi
